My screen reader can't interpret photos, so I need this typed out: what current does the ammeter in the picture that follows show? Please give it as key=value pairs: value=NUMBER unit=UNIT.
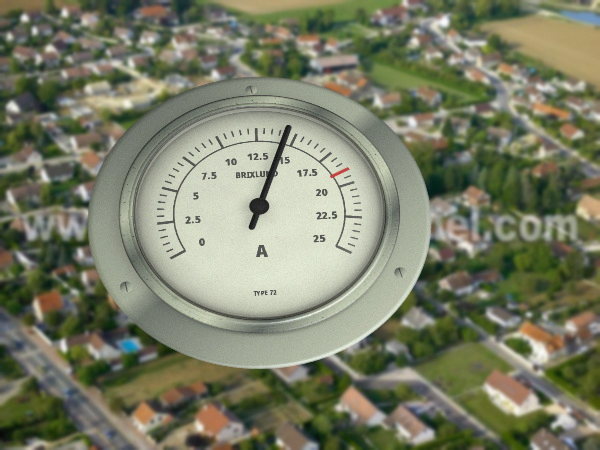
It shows value=14.5 unit=A
